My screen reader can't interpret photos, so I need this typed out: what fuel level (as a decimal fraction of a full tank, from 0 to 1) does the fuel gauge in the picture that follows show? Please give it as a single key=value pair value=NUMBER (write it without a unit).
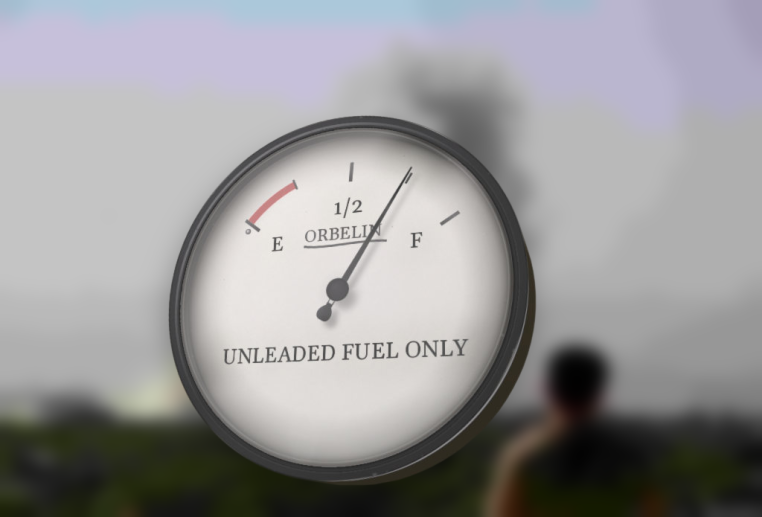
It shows value=0.75
